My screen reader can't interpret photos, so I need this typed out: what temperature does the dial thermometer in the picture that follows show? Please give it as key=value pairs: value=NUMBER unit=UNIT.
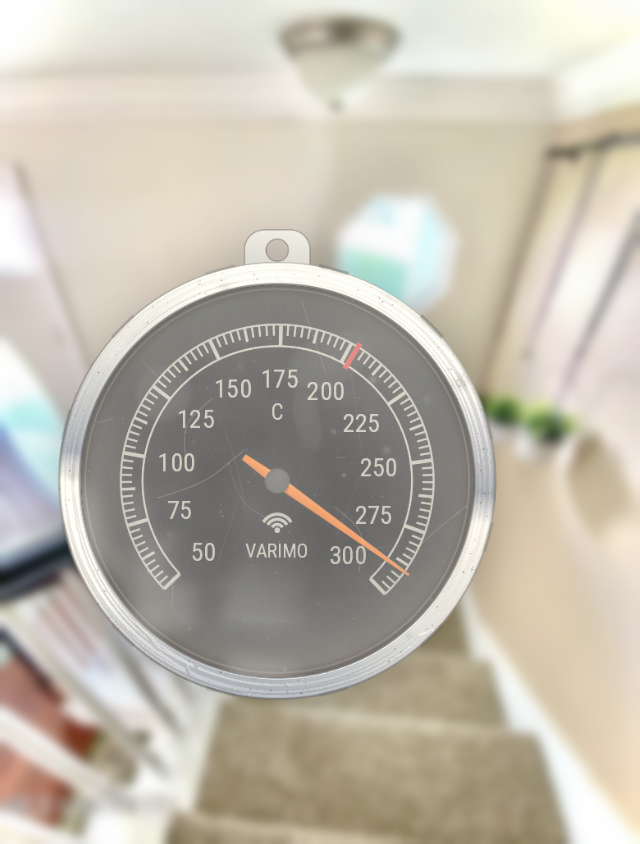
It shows value=290 unit=°C
